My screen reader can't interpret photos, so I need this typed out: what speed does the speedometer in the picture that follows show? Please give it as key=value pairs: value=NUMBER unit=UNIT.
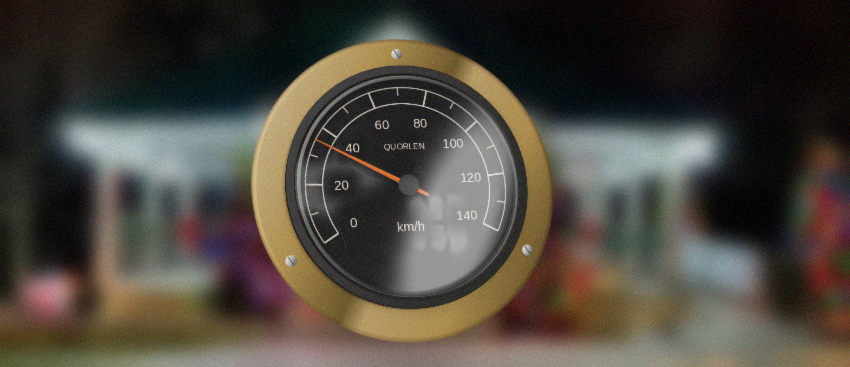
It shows value=35 unit=km/h
